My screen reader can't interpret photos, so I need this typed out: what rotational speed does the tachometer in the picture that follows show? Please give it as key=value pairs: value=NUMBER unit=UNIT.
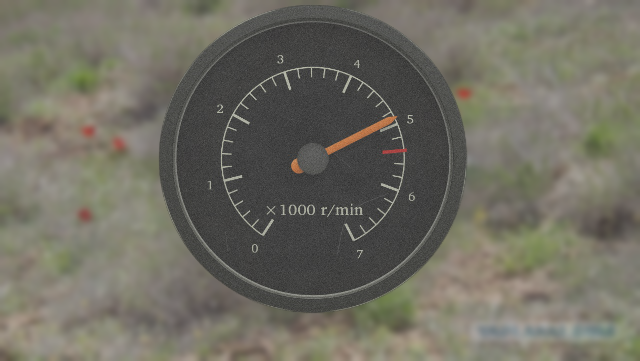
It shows value=4900 unit=rpm
